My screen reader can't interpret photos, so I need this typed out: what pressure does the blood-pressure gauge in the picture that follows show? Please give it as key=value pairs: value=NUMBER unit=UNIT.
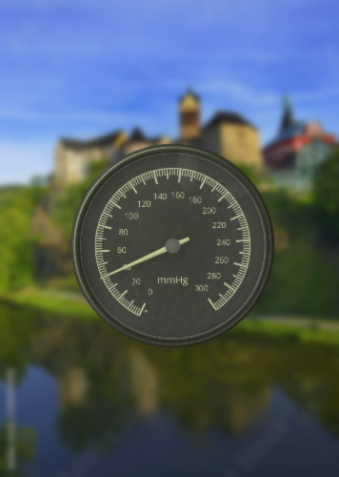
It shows value=40 unit=mmHg
